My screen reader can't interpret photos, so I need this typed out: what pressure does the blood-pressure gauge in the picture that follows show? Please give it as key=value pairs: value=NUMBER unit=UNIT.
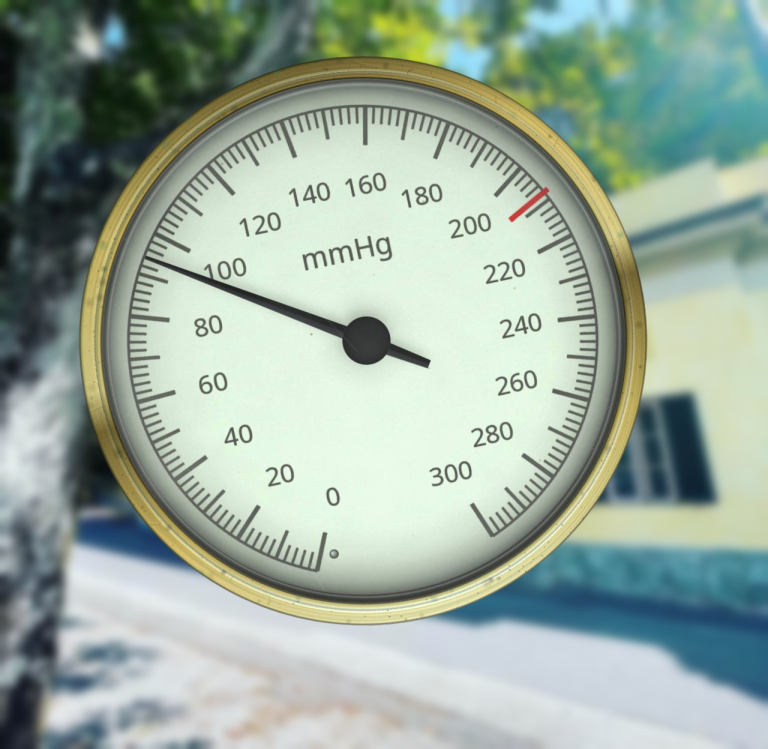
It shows value=94 unit=mmHg
